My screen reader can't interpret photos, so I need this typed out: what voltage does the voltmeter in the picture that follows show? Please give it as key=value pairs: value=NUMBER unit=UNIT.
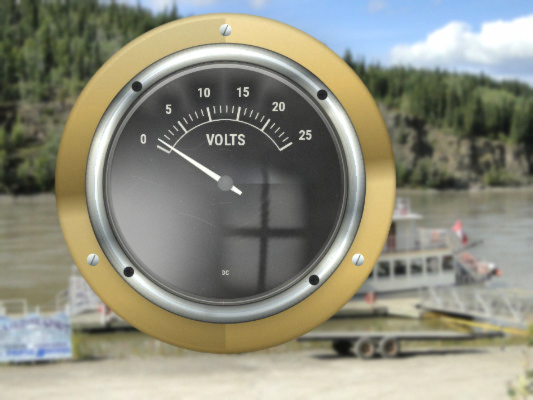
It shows value=1 unit=V
